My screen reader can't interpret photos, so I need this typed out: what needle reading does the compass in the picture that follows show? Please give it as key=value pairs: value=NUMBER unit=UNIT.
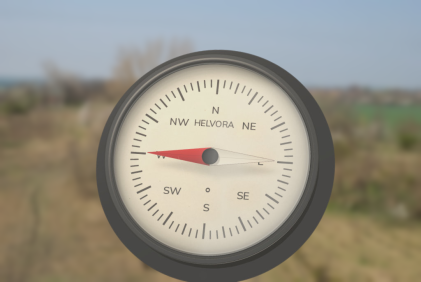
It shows value=270 unit=°
